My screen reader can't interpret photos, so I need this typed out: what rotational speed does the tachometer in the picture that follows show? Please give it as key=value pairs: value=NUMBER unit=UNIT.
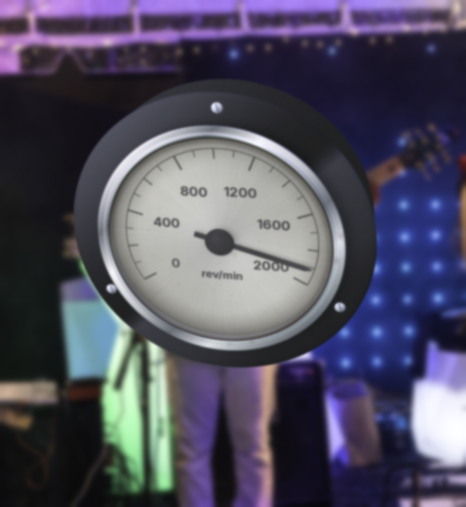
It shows value=1900 unit=rpm
